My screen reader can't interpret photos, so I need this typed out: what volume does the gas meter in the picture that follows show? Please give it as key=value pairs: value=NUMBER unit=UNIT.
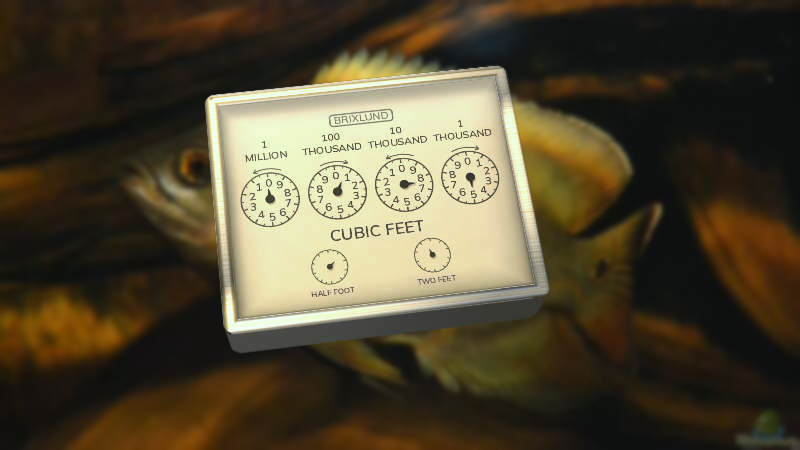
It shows value=7500 unit=ft³
